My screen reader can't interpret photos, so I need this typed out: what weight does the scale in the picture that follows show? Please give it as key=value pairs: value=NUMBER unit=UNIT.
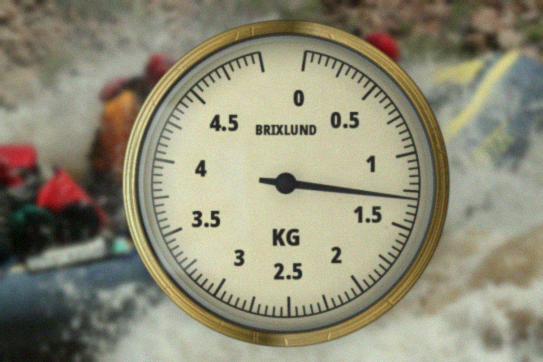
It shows value=1.3 unit=kg
